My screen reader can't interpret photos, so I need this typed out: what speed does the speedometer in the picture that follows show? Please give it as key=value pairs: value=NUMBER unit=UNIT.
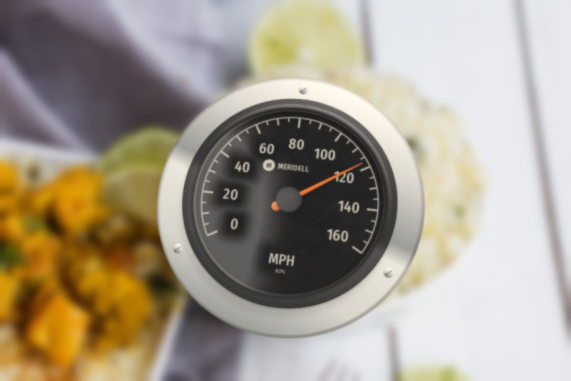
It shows value=117.5 unit=mph
